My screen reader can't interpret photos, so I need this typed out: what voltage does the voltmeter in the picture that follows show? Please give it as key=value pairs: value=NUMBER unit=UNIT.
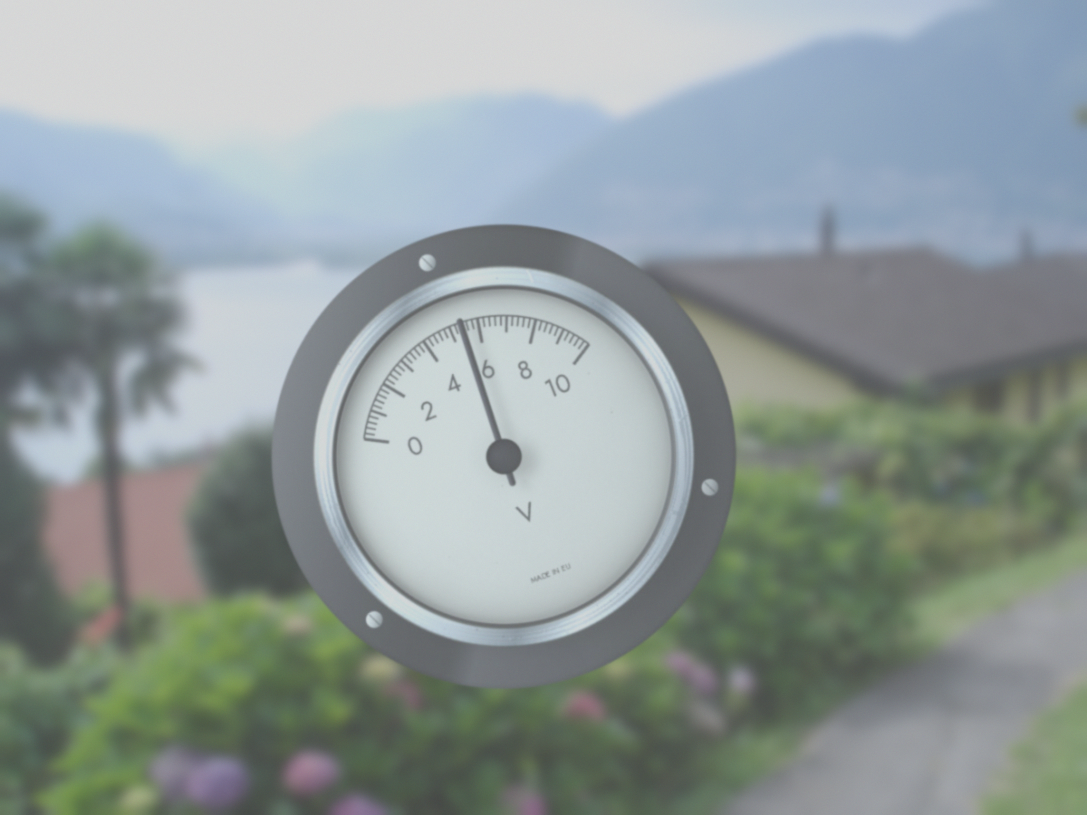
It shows value=5.4 unit=V
